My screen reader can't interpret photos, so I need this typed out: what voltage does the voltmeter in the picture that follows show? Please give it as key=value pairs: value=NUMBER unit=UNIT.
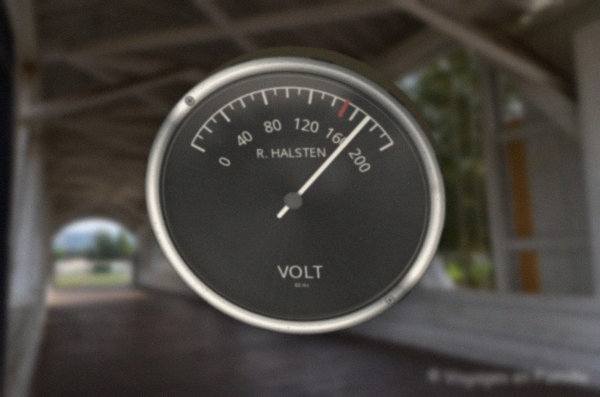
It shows value=170 unit=V
